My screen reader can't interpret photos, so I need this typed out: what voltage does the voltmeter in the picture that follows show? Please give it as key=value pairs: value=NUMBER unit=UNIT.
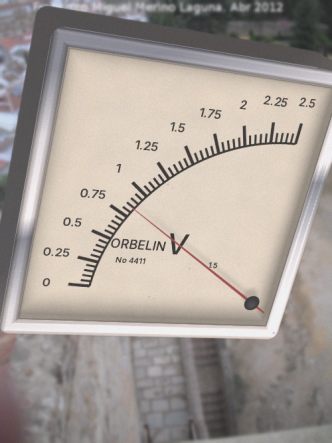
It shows value=0.85 unit=V
